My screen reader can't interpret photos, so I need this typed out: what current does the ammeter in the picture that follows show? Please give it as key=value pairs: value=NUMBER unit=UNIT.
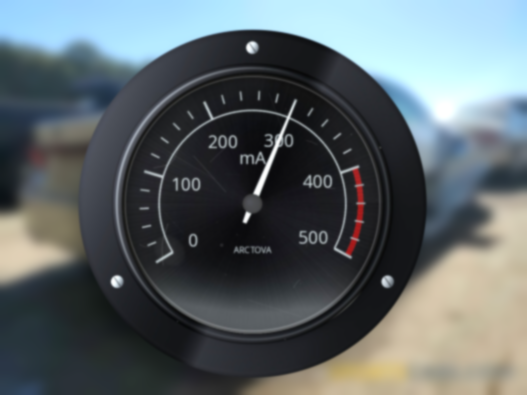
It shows value=300 unit=mA
